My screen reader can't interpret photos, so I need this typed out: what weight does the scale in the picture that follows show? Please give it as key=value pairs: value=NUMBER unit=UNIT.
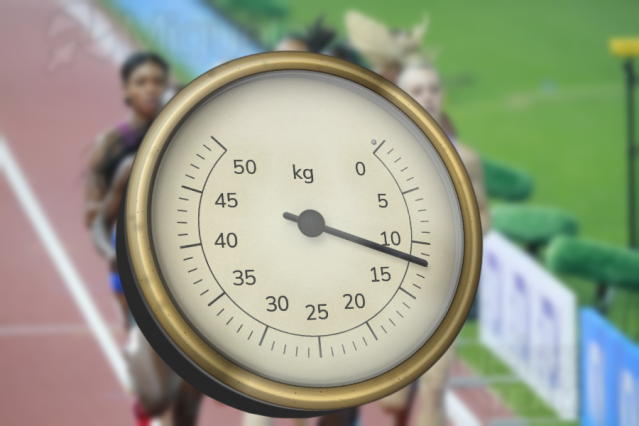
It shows value=12 unit=kg
